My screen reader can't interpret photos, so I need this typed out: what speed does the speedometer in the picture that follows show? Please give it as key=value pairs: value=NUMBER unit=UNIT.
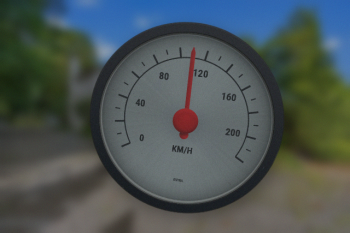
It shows value=110 unit=km/h
